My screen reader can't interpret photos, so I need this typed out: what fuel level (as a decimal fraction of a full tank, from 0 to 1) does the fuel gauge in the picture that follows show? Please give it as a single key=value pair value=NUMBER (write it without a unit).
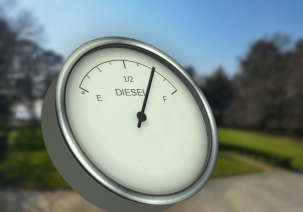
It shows value=0.75
